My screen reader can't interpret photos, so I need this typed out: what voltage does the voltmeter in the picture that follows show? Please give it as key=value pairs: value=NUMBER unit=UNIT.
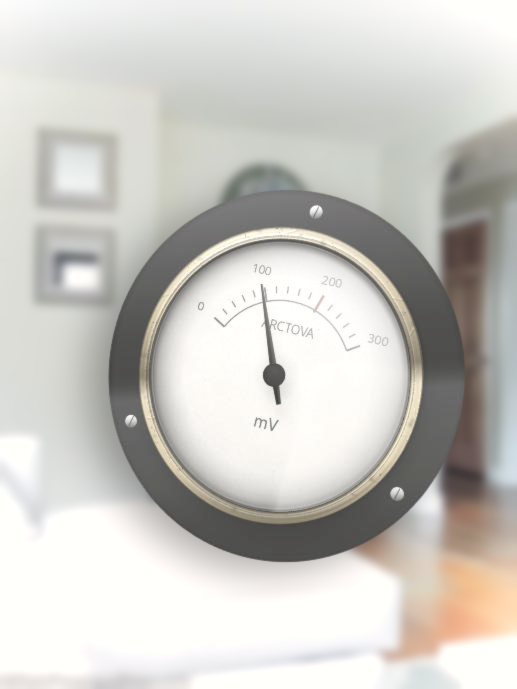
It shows value=100 unit=mV
